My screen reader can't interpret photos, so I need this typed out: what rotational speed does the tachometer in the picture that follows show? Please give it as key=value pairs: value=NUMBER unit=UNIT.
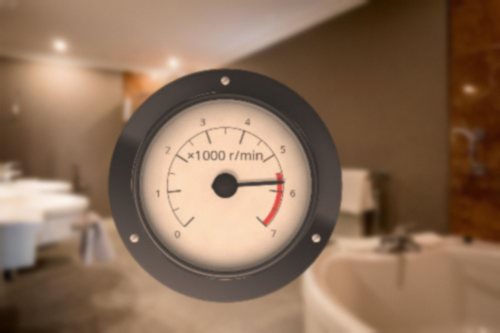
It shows value=5750 unit=rpm
